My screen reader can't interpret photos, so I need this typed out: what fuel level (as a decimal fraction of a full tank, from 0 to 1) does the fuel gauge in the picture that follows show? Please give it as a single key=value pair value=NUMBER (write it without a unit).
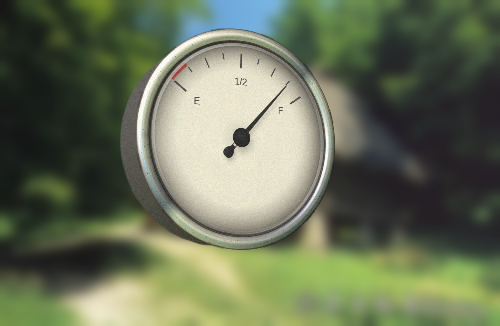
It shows value=0.875
